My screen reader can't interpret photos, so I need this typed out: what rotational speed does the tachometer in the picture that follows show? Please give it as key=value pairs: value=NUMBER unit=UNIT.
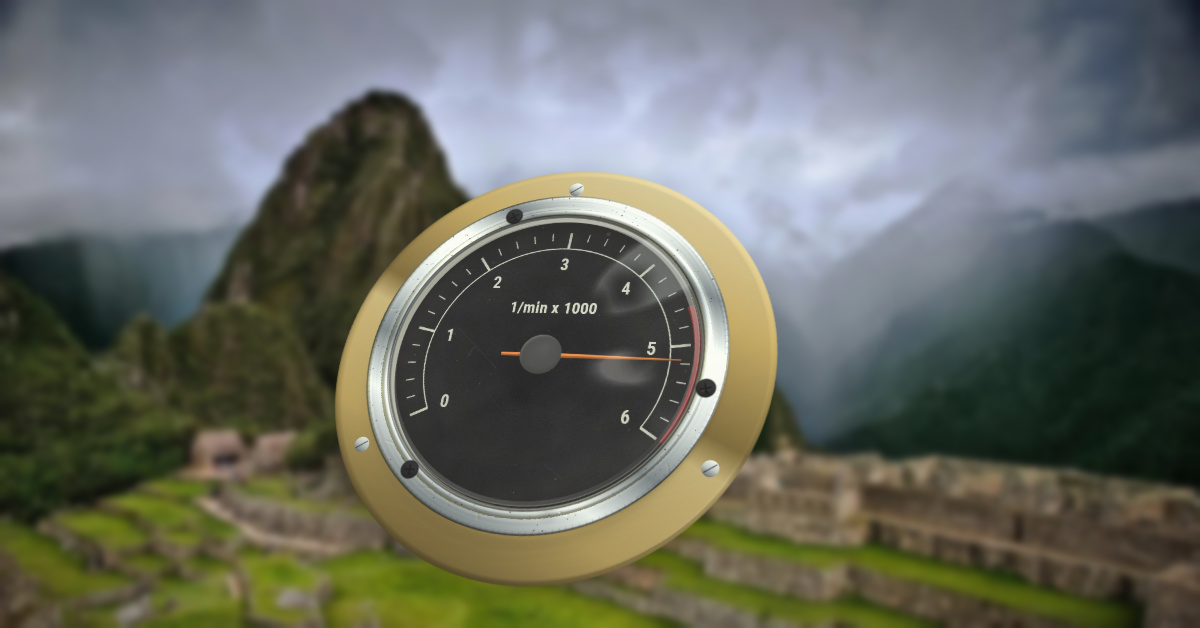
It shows value=5200 unit=rpm
